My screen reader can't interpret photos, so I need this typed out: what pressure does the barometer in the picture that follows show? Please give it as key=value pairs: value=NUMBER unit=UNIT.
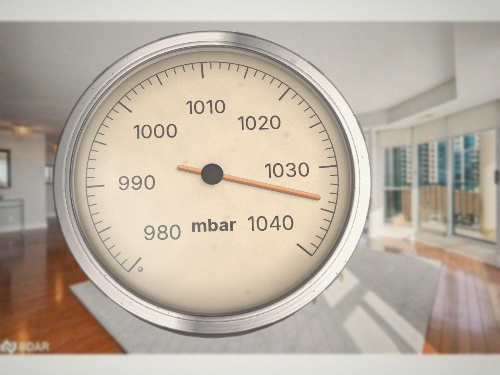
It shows value=1034 unit=mbar
